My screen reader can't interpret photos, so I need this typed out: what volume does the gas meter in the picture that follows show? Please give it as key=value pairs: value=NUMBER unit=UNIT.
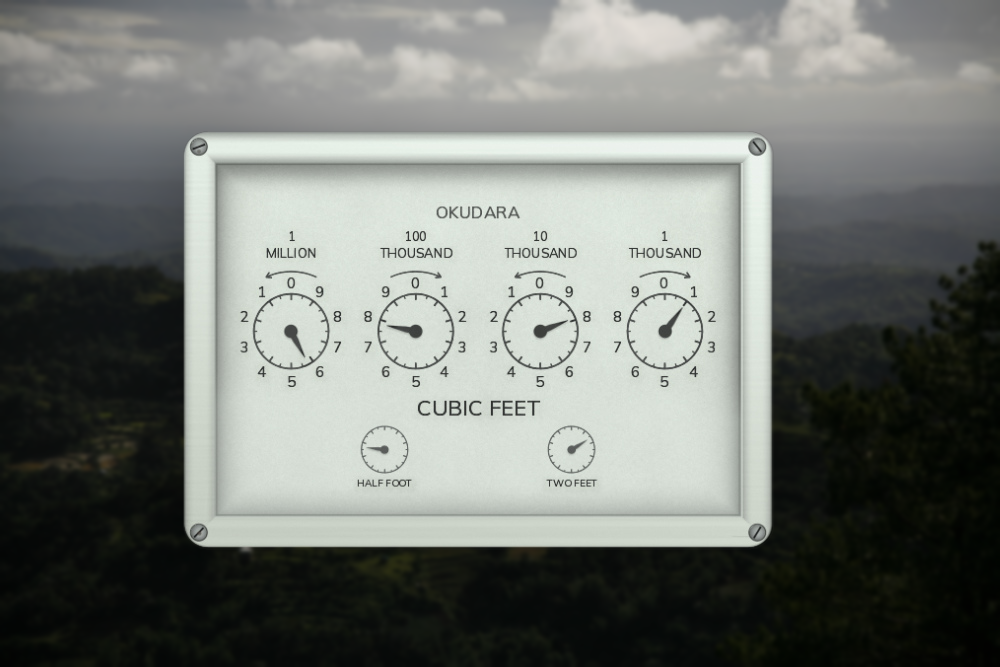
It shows value=578100 unit=ft³
